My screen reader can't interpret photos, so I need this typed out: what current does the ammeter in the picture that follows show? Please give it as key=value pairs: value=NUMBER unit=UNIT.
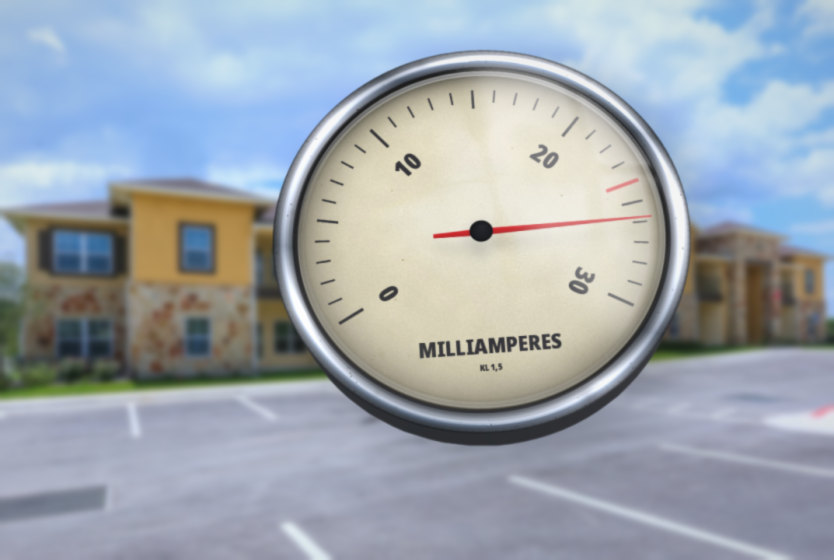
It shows value=26 unit=mA
